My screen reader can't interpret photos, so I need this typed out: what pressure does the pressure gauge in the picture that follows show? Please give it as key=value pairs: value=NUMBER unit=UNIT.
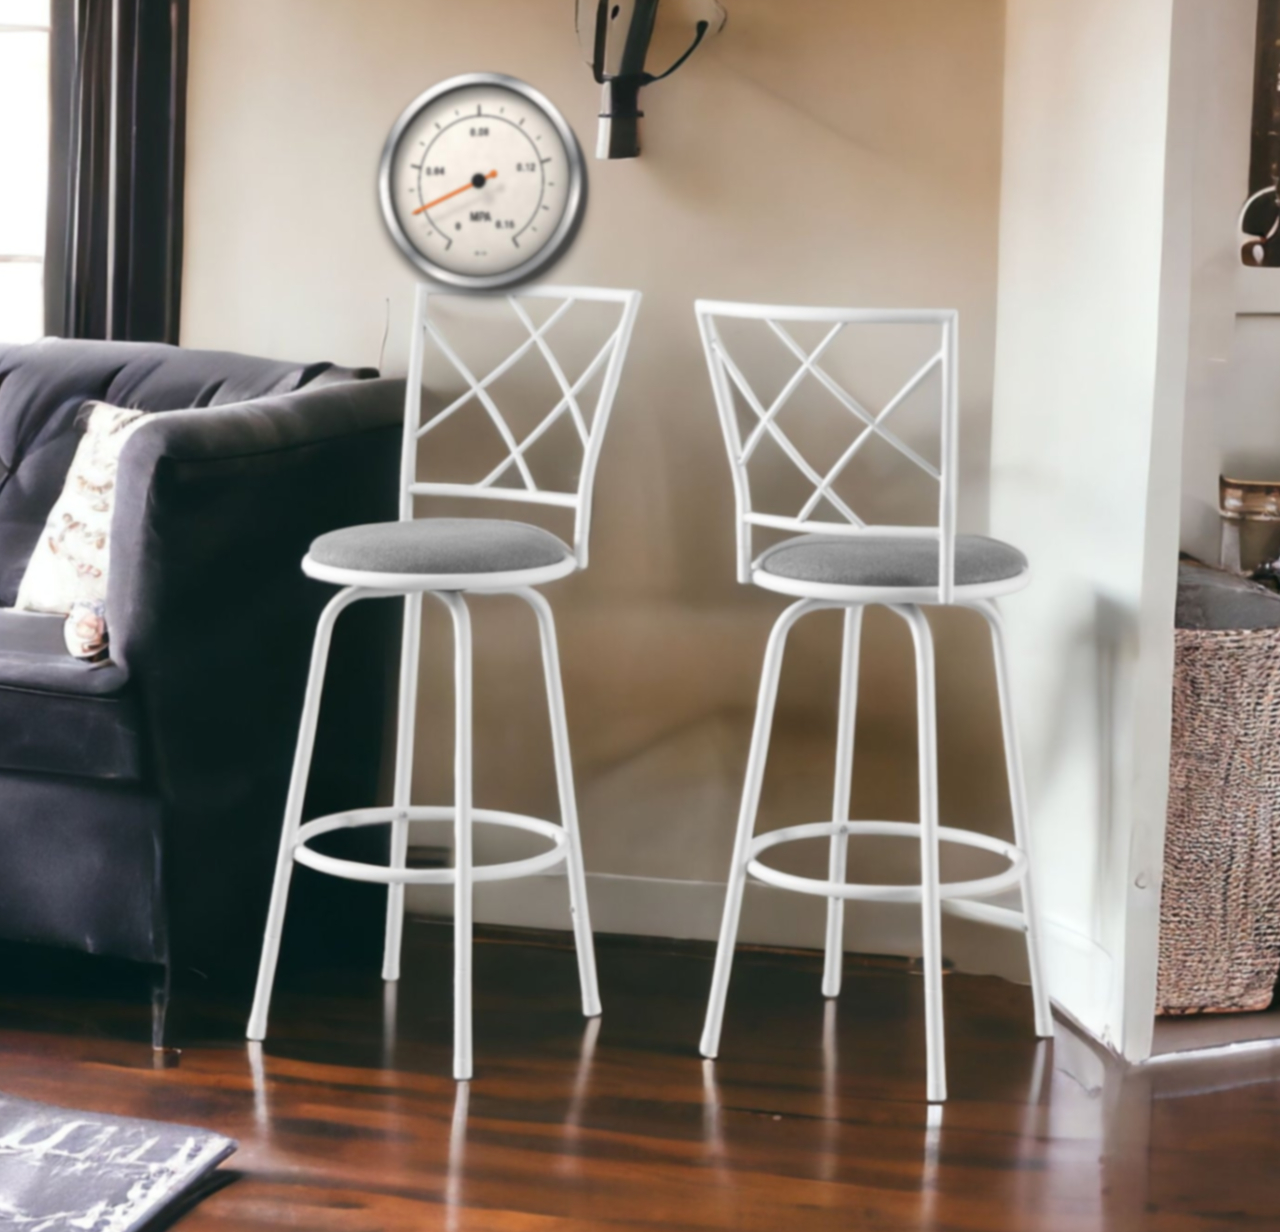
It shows value=0.02 unit=MPa
